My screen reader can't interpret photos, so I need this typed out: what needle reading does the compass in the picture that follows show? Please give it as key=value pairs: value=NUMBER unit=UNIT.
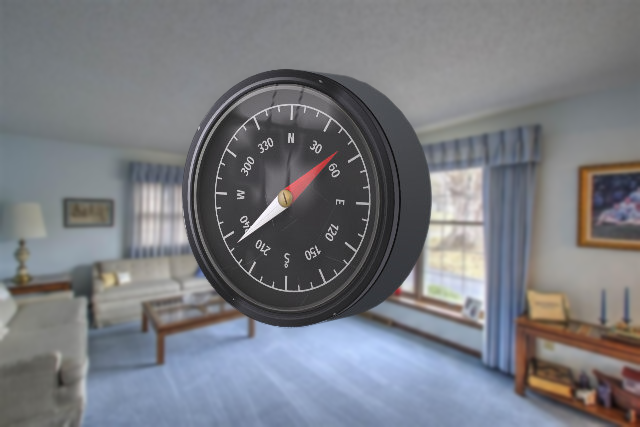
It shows value=50 unit=°
